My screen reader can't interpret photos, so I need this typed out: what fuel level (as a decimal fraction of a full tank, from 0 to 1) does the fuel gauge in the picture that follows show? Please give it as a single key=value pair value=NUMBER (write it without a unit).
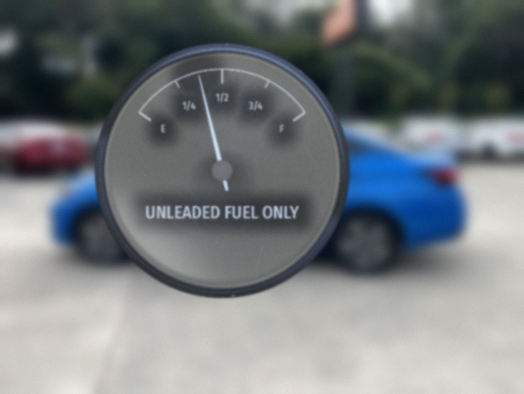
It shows value=0.375
